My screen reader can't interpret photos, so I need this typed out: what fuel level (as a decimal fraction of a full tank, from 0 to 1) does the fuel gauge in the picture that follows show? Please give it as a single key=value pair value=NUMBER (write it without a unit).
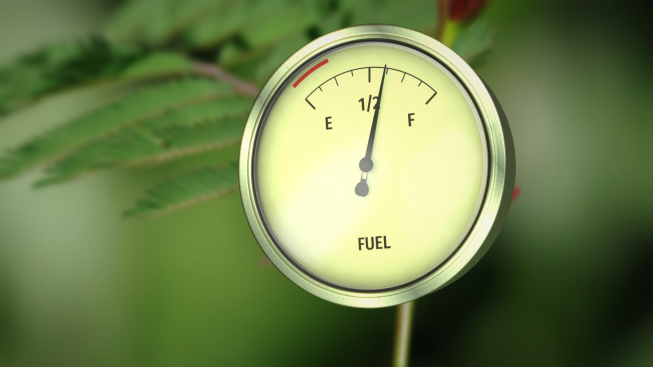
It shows value=0.625
